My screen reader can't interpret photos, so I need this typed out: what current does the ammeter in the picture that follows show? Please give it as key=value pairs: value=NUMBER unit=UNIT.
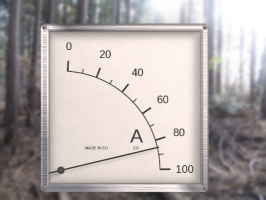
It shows value=85 unit=A
